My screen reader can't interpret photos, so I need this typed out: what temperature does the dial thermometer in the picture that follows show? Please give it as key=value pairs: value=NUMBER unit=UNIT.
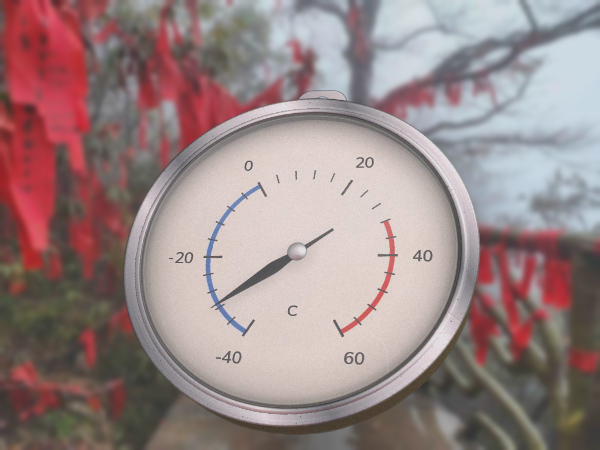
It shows value=-32 unit=°C
